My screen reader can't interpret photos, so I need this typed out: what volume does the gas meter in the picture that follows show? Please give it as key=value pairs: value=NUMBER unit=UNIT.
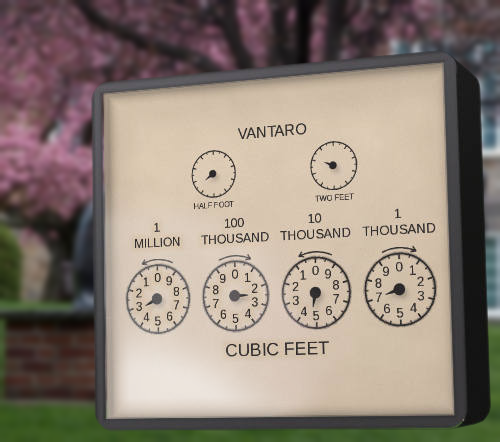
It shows value=324700 unit=ft³
